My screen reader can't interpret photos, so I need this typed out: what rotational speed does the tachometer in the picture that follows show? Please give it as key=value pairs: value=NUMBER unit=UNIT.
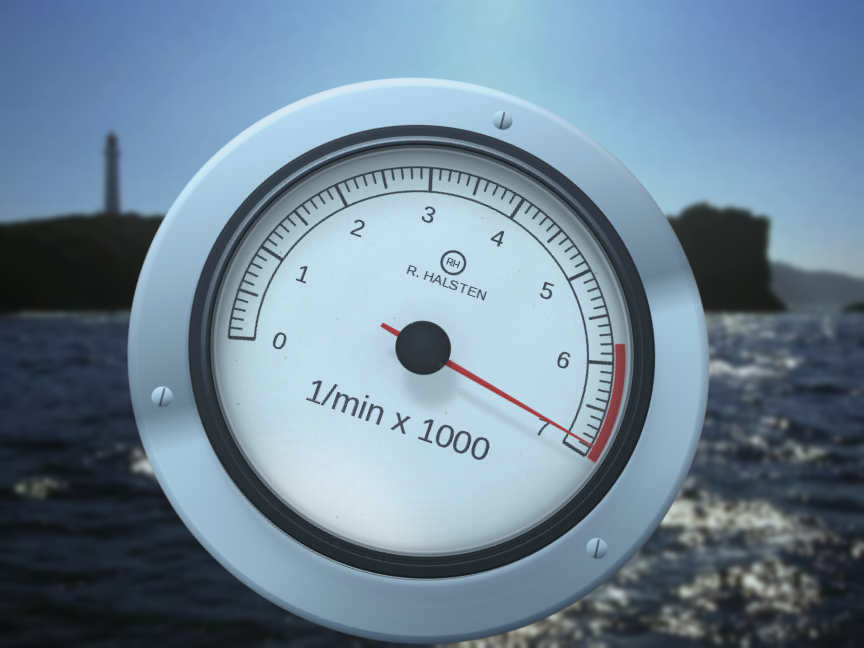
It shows value=6900 unit=rpm
